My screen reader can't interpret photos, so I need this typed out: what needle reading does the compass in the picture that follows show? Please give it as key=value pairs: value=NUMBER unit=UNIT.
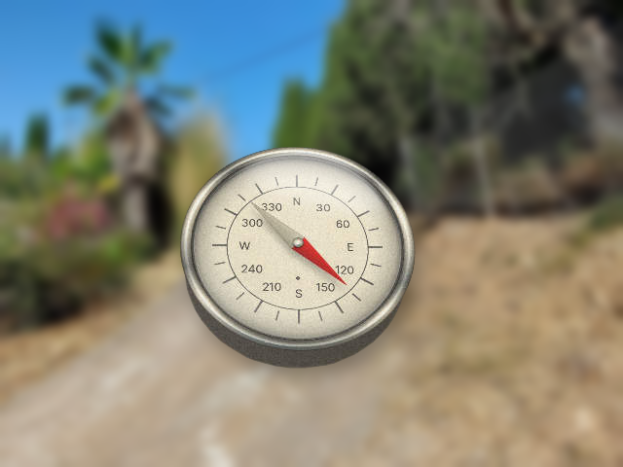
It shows value=135 unit=°
